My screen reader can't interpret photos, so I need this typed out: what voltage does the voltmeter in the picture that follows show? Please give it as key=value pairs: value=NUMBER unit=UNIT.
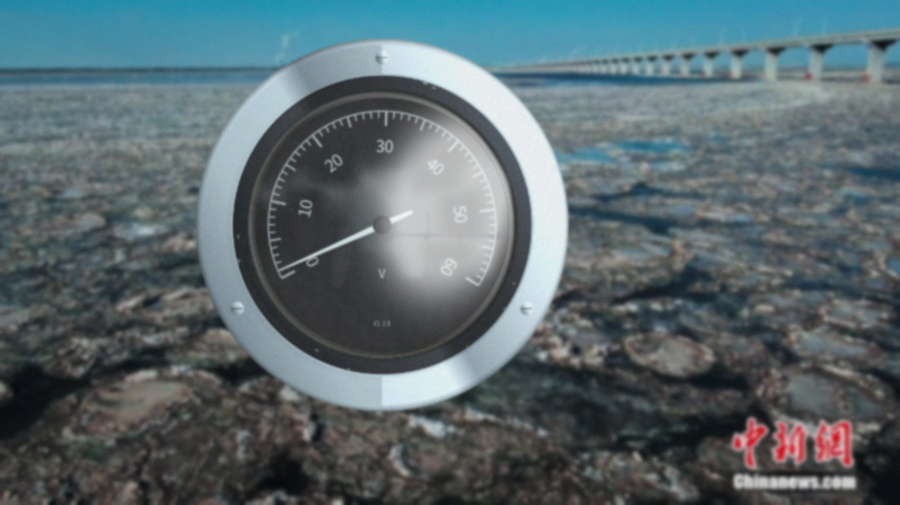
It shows value=1 unit=V
